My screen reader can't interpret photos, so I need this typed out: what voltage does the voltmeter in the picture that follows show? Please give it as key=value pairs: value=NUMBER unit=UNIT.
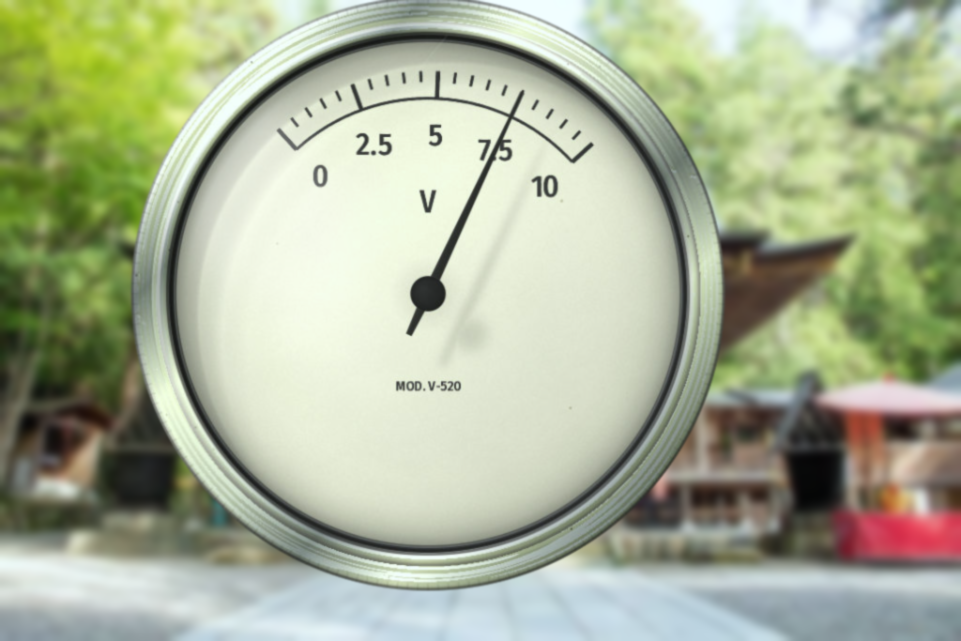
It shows value=7.5 unit=V
